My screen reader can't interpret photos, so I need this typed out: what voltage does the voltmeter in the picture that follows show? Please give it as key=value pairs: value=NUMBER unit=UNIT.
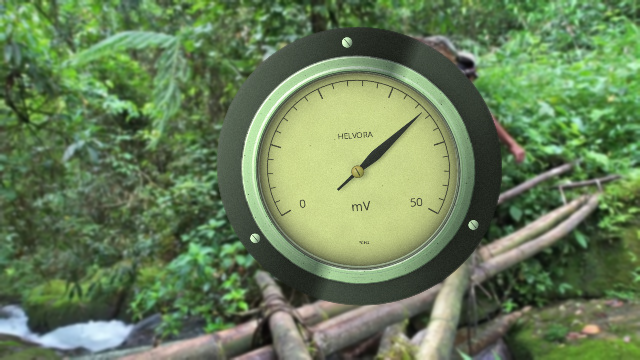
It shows value=35 unit=mV
